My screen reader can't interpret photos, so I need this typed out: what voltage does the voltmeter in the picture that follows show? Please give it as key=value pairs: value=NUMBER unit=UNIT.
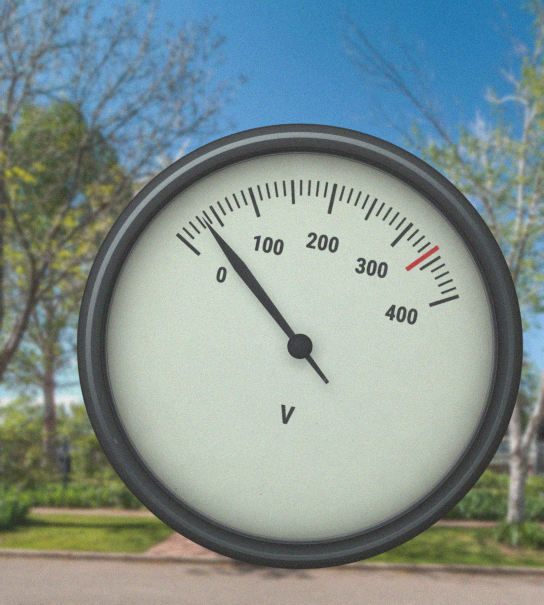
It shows value=35 unit=V
